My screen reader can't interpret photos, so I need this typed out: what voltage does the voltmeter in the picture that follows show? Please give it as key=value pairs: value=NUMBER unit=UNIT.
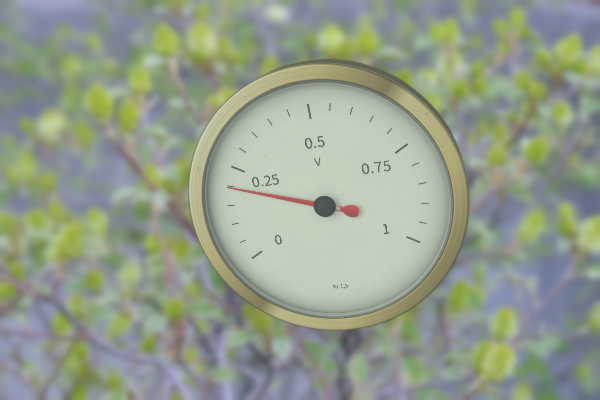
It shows value=0.2 unit=V
